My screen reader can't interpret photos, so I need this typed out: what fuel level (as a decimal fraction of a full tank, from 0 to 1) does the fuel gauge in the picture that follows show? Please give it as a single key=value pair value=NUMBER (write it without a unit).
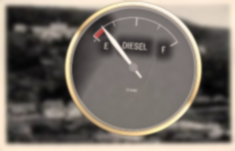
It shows value=0.125
